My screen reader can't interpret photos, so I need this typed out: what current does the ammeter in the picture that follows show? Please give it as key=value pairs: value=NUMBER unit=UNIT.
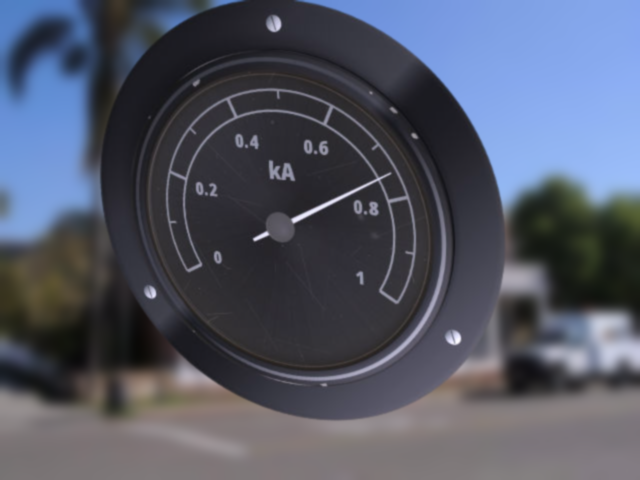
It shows value=0.75 unit=kA
